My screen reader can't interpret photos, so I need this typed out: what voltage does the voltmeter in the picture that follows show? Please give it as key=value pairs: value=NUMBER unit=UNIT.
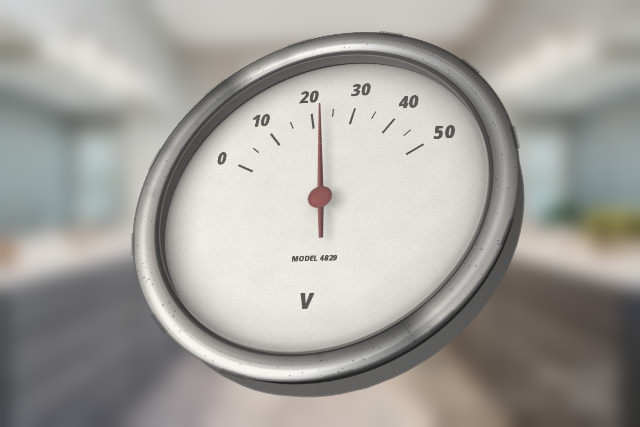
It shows value=22.5 unit=V
